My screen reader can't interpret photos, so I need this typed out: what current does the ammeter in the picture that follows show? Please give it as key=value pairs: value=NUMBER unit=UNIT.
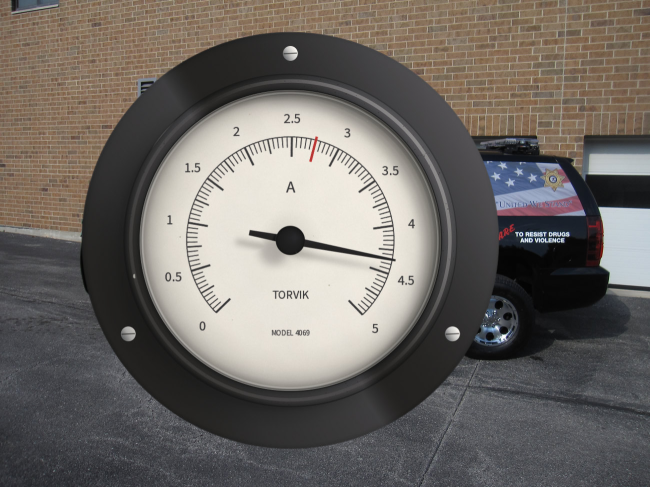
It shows value=4.35 unit=A
